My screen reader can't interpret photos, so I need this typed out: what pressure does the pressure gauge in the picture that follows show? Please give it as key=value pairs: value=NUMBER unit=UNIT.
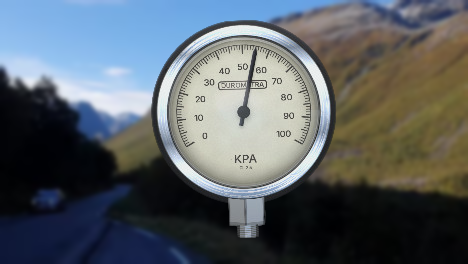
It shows value=55 unit=kPa
